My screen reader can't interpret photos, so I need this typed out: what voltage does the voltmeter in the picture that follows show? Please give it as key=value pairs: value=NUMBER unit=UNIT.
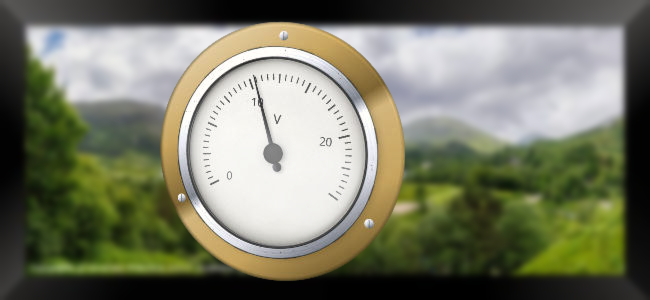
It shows value=10.5 unit=V
